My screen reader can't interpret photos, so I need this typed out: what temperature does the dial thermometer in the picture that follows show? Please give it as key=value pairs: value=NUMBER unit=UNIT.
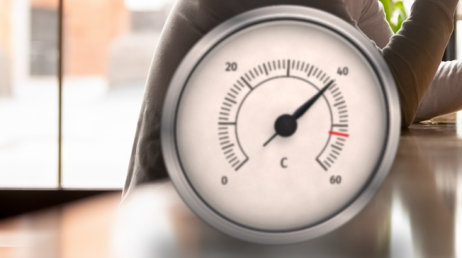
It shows value=40 unit=°C
